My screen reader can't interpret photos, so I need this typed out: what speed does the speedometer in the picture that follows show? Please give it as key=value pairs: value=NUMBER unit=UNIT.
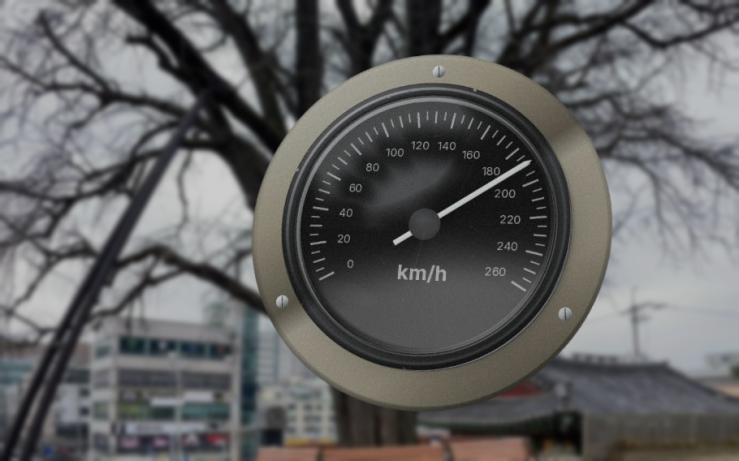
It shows value=190 unit=km/h
